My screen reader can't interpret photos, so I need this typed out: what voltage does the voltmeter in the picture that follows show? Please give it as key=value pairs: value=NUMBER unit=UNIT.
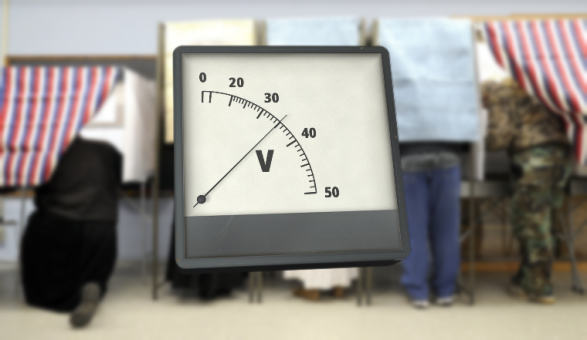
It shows value=35 unit=V
